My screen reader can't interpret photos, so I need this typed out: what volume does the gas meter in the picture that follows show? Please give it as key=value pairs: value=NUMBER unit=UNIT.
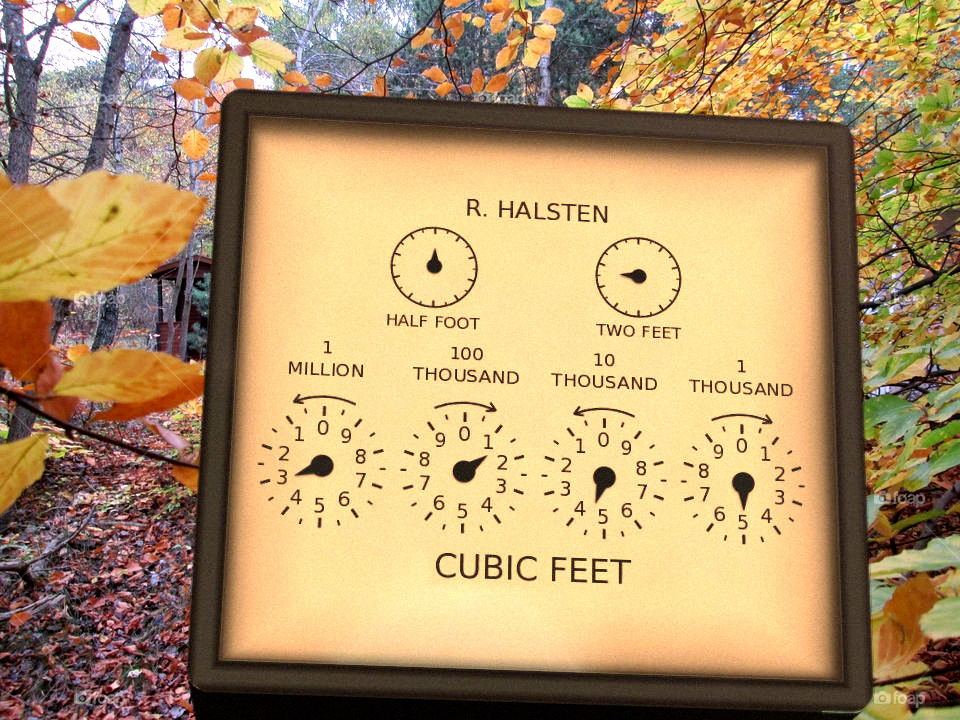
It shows value=314500 unit=ft³
